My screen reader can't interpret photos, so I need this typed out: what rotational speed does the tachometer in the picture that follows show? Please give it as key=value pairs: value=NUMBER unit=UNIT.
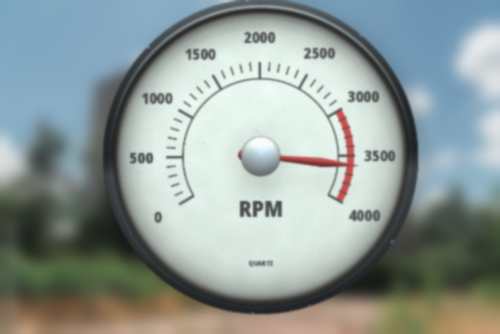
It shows value=3600 unit=rpm
